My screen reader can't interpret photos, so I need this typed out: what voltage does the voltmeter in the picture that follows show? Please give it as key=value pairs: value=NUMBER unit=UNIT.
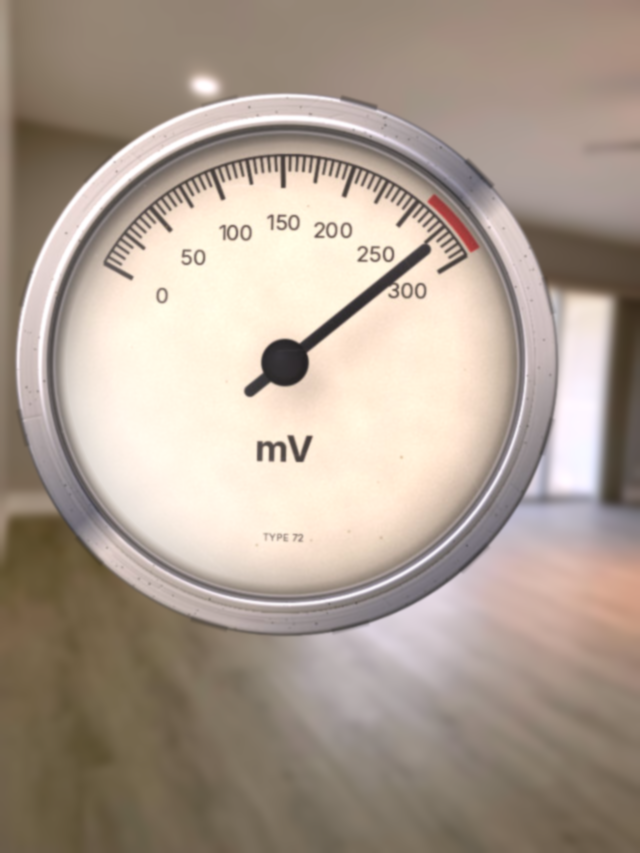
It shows value=280 unit=mV
